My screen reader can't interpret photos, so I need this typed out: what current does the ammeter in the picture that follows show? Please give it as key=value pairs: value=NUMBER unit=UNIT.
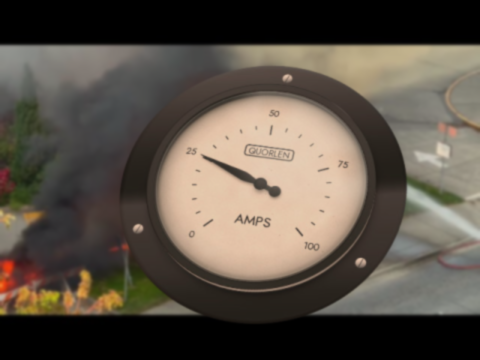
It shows value=25 unit=A
